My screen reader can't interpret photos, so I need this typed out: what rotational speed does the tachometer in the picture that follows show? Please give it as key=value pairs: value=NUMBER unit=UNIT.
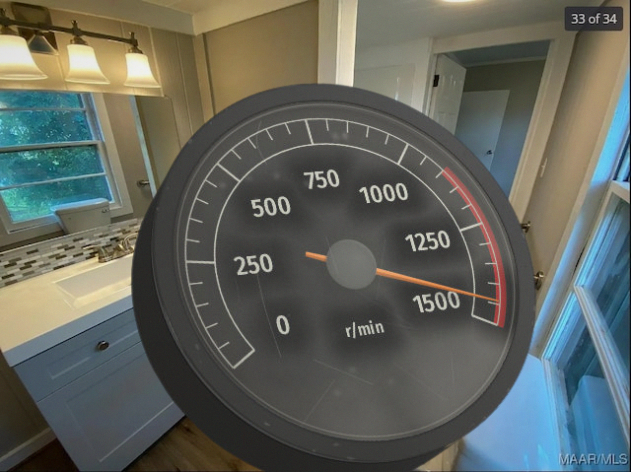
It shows value=1450 unit=rpm
